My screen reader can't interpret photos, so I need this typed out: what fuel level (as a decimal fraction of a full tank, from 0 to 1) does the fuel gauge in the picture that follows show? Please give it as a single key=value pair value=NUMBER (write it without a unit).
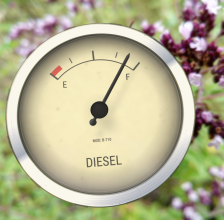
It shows value=0.875
